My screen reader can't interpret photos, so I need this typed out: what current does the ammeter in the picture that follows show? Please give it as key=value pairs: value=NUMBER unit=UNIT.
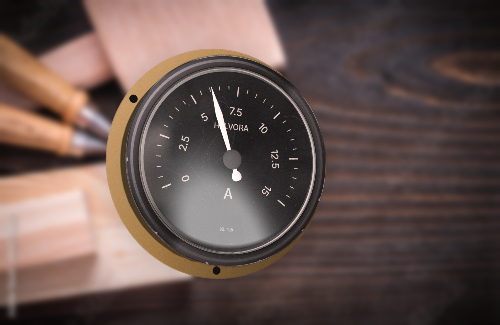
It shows value=6 unit=A
